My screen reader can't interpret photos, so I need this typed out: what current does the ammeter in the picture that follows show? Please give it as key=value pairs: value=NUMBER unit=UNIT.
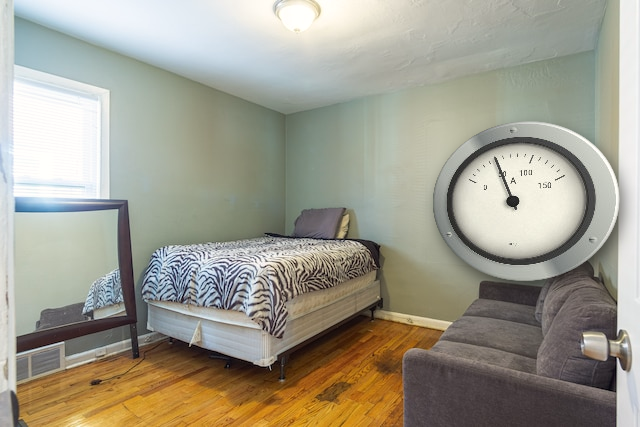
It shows value=50 unit=A
